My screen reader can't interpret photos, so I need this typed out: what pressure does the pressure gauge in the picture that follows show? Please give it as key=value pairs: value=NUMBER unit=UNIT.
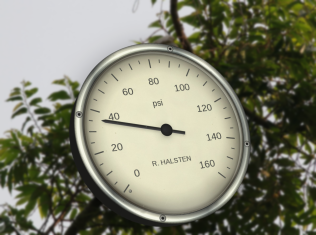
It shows value=35 unit=psi
